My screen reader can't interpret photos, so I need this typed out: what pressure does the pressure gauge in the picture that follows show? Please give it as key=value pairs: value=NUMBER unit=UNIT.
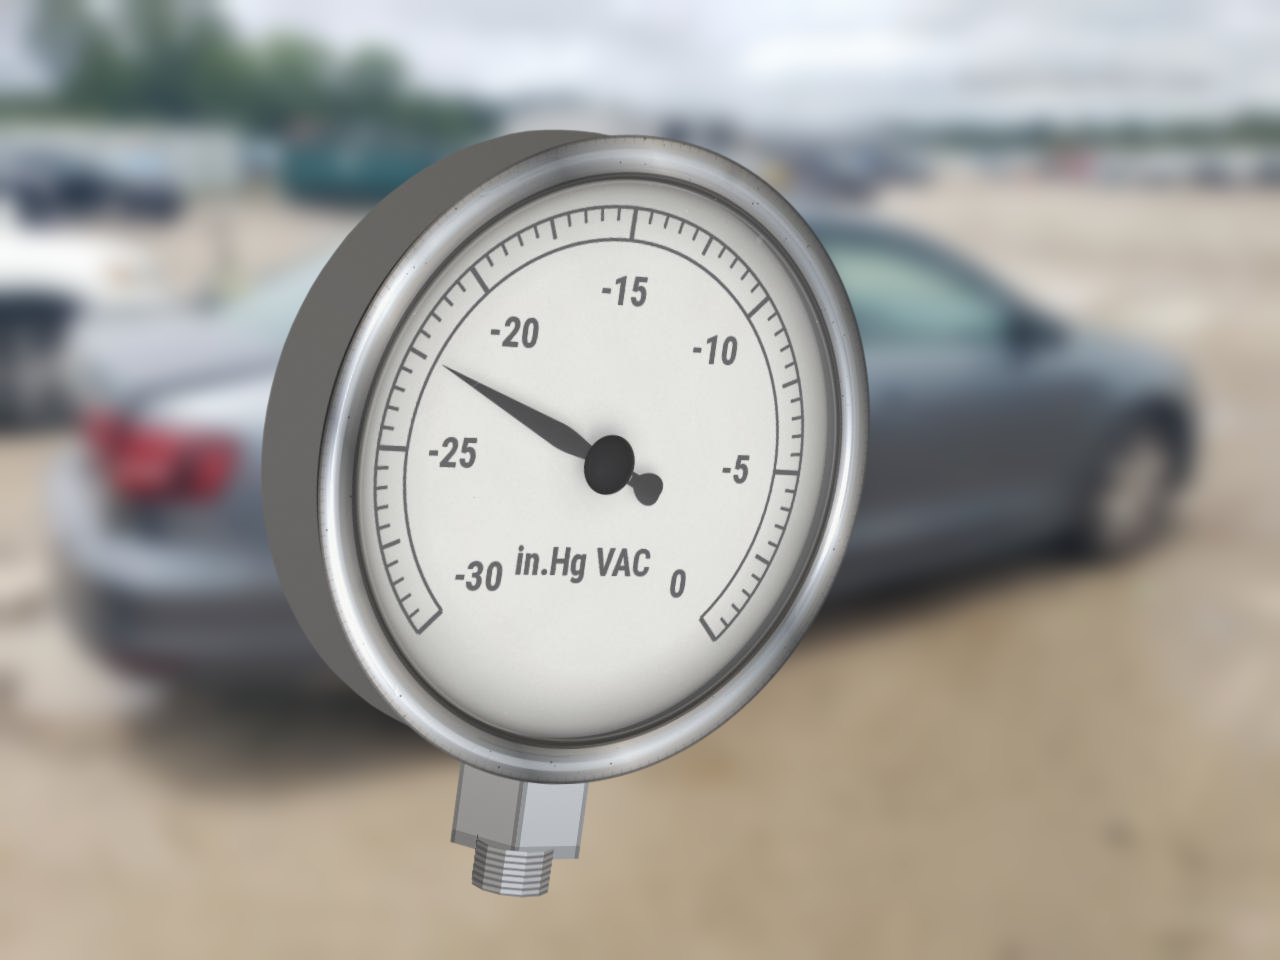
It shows value=-22.5 unit=inHg
